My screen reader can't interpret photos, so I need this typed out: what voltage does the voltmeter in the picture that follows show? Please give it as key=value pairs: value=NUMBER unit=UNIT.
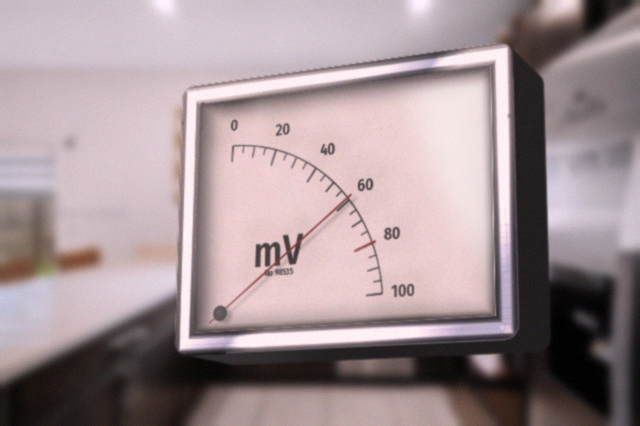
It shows value=60 unit=mV
